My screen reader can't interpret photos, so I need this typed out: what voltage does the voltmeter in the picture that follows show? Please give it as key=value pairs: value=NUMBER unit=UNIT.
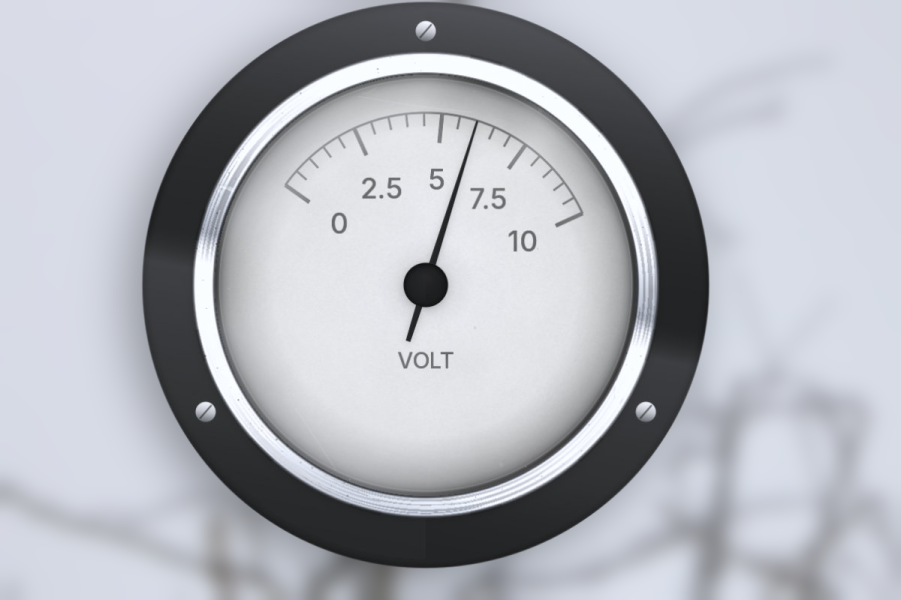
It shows value=6 unit=V
